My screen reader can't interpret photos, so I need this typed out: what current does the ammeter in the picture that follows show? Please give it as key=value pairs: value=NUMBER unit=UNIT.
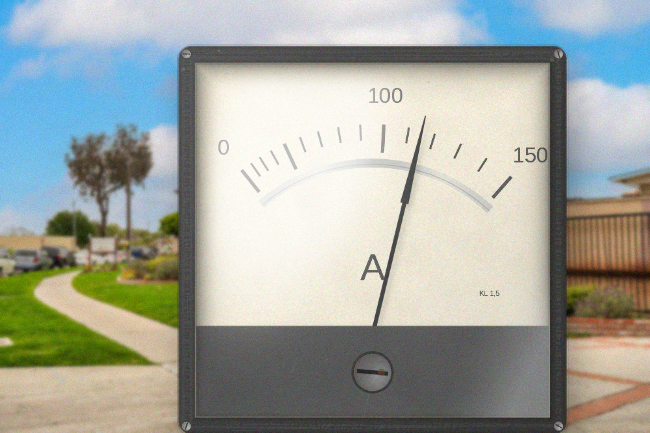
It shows value=115 unit=A
